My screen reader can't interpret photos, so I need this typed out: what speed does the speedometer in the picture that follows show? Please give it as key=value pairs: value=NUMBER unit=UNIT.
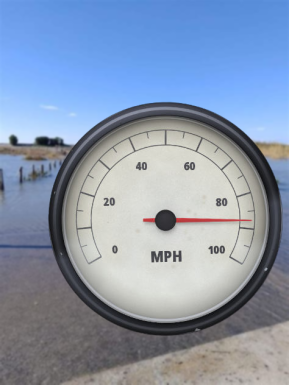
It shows value=87.5 unit=mph
